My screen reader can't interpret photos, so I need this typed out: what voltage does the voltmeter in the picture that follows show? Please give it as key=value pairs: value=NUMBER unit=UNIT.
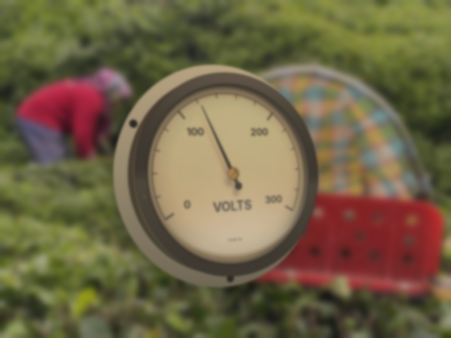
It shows value=120 unit=V
